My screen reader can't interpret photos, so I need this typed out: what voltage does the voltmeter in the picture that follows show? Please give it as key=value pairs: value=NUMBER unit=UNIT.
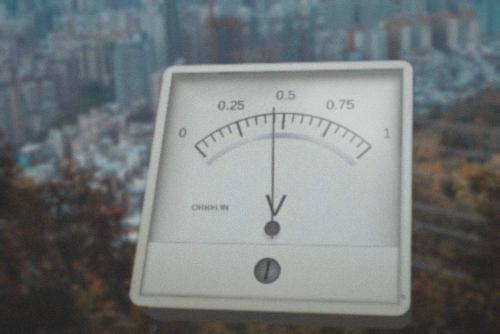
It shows value=0.45 unit=V
